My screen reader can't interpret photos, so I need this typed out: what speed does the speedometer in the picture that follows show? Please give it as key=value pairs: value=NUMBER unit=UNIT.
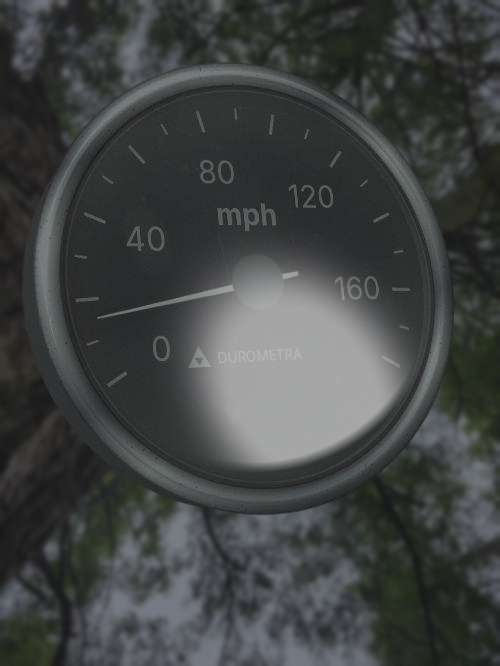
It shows value=15 unit=mph
